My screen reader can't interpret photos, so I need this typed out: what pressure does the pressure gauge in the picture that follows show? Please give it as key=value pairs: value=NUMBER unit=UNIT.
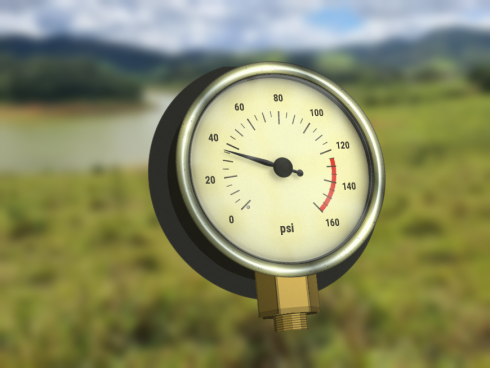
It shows value=35 unit=psi
